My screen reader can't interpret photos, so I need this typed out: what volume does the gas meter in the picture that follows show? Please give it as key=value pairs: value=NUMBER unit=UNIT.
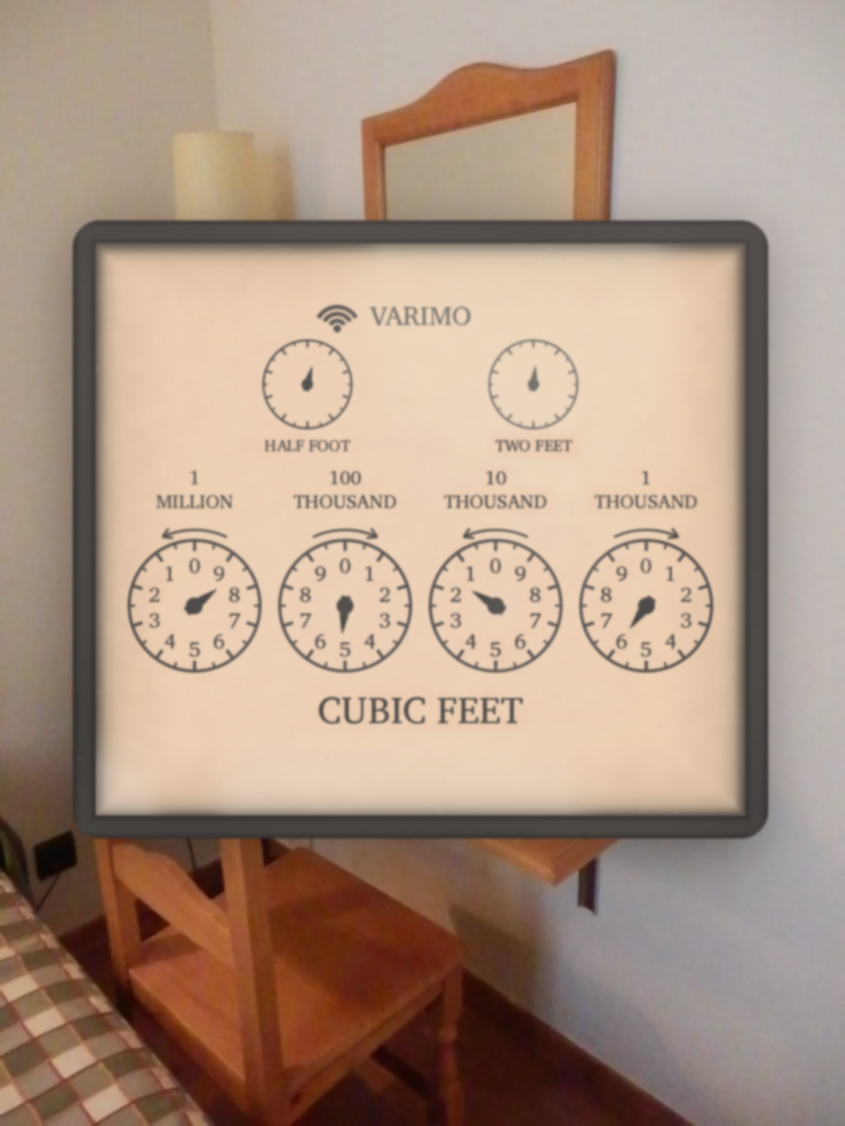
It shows value=851600 unit=ft³
